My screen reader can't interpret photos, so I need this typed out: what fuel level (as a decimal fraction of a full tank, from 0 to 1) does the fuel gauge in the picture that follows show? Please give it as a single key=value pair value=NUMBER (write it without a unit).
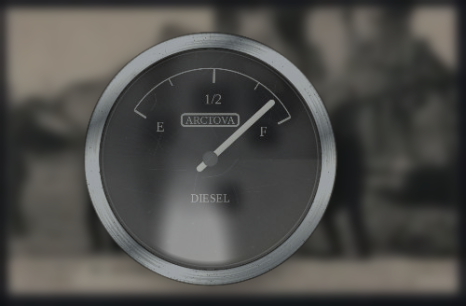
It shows value=0.875
